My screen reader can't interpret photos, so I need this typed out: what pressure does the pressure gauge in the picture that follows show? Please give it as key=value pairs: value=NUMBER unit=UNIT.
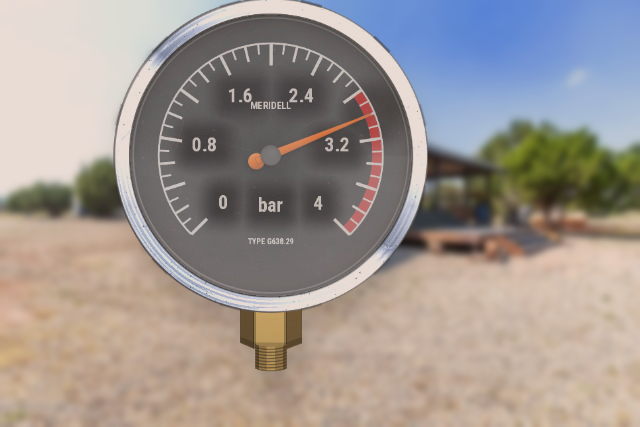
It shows value=3 unit=bar
